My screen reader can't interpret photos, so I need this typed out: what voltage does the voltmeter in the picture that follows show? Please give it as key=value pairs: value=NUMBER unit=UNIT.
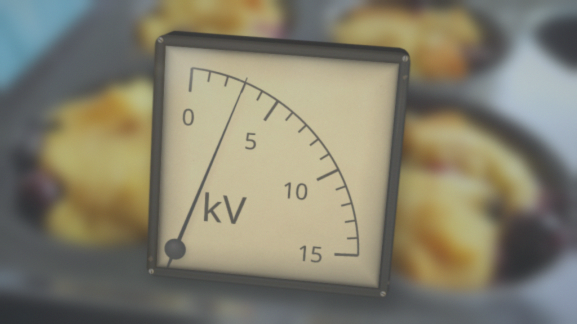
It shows value=3 unit=kV
